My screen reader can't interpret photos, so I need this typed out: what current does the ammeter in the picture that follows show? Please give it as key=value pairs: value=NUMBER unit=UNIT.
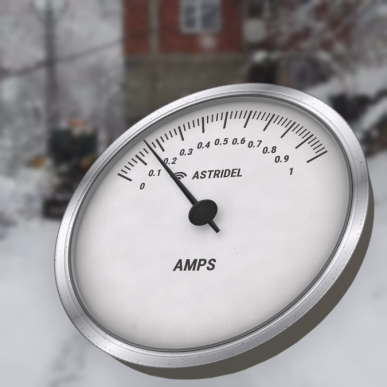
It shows value=0.16 unit=A
